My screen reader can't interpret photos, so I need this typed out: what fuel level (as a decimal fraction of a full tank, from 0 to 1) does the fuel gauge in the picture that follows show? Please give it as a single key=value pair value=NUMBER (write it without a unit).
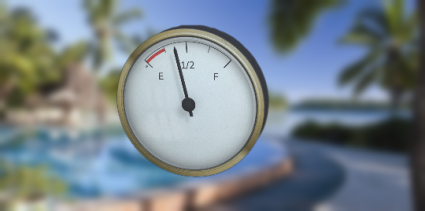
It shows value=0.375
